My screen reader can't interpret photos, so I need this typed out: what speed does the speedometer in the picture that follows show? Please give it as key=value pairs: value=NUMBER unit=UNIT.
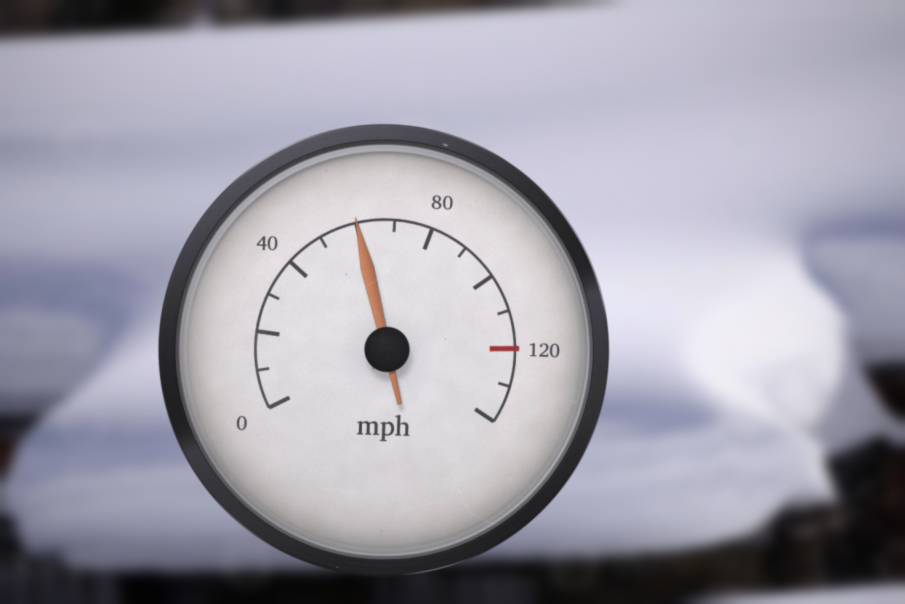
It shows value=60 unit=mph
